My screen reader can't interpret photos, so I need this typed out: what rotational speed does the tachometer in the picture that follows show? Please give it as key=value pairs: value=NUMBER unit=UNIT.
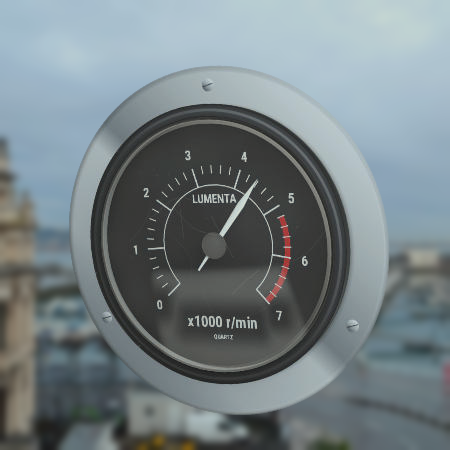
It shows value=4400 unit=rpm
